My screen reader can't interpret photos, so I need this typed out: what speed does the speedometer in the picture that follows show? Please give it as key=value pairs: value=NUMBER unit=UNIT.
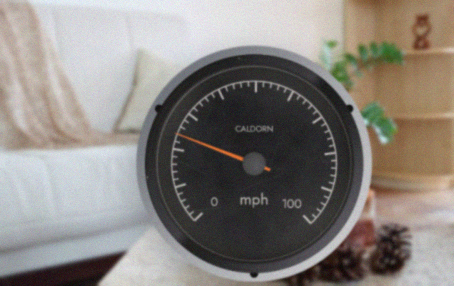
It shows value=24 unit=mph
